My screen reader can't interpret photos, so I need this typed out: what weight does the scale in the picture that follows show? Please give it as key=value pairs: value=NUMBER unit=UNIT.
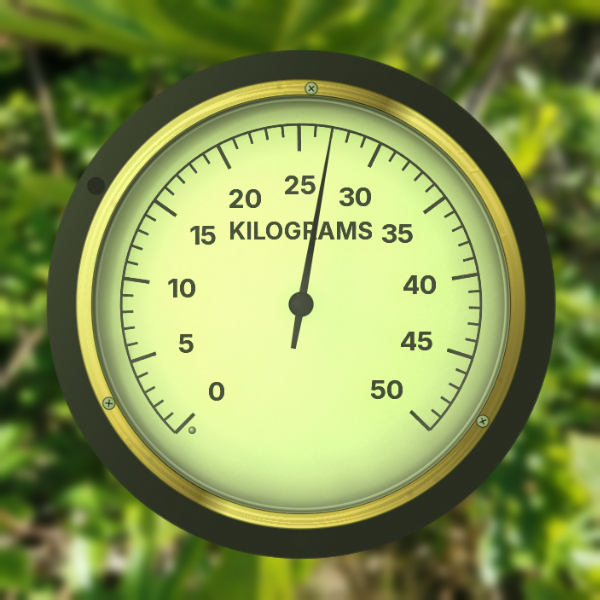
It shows value=27 unit=kg
